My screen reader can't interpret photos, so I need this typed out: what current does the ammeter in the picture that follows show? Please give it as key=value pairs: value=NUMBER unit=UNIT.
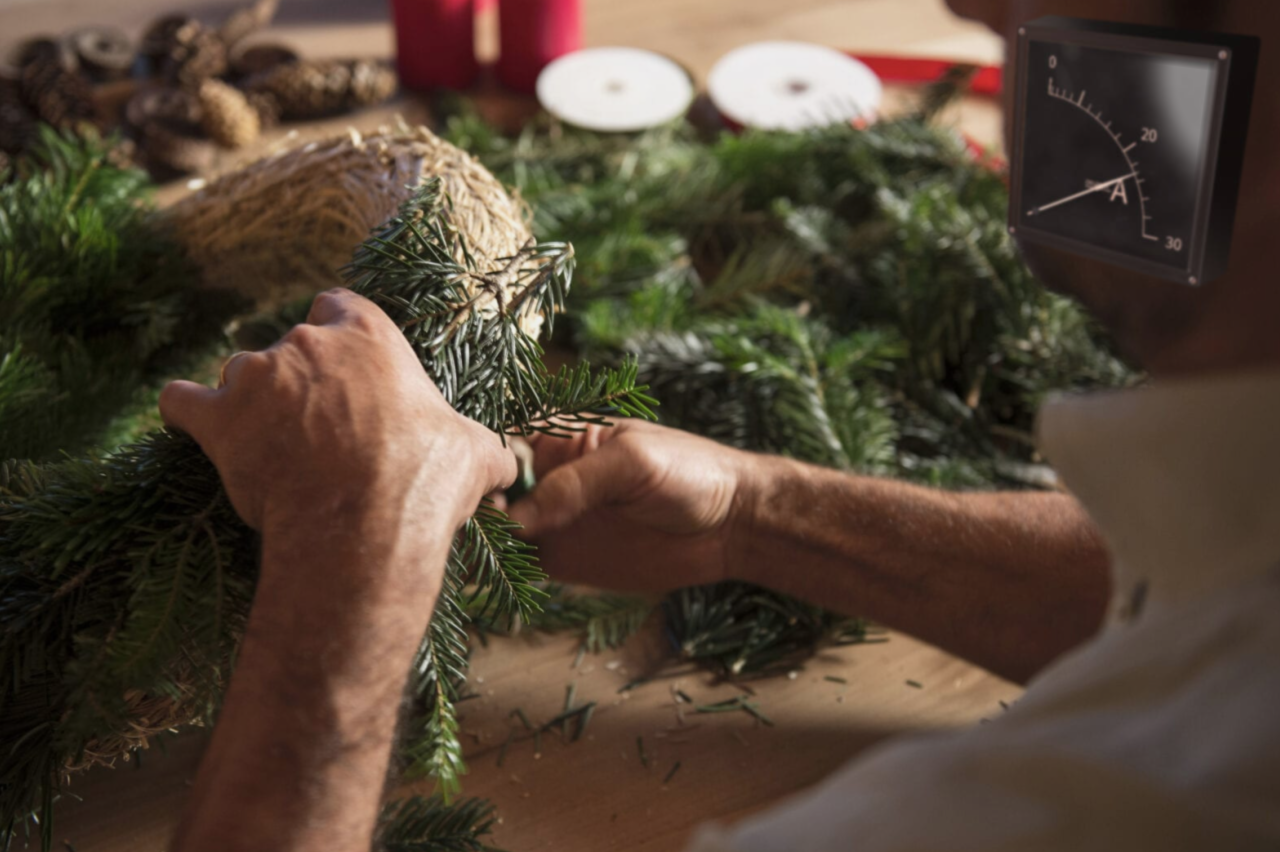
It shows value=23 unit=A
